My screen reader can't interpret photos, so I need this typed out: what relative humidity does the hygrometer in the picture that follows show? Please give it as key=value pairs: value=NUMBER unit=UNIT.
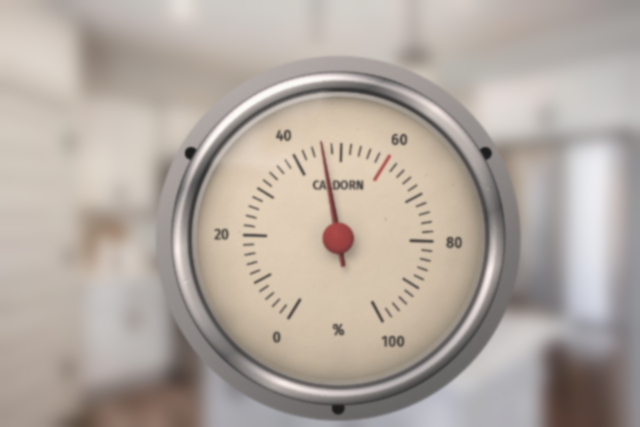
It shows value=46 unit=%
